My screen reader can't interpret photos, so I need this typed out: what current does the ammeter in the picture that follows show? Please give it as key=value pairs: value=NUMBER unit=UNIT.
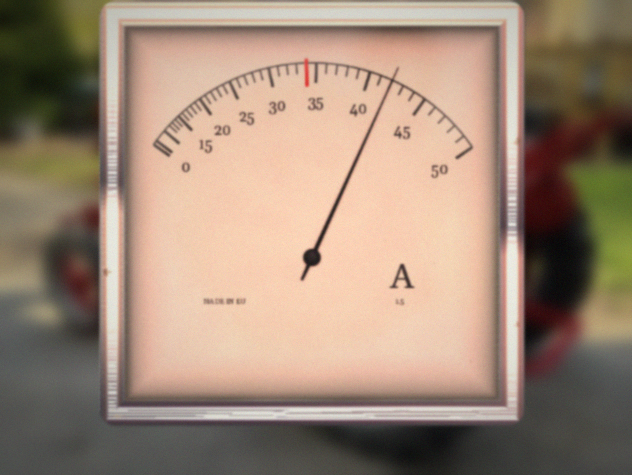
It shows value=42 unit=A
